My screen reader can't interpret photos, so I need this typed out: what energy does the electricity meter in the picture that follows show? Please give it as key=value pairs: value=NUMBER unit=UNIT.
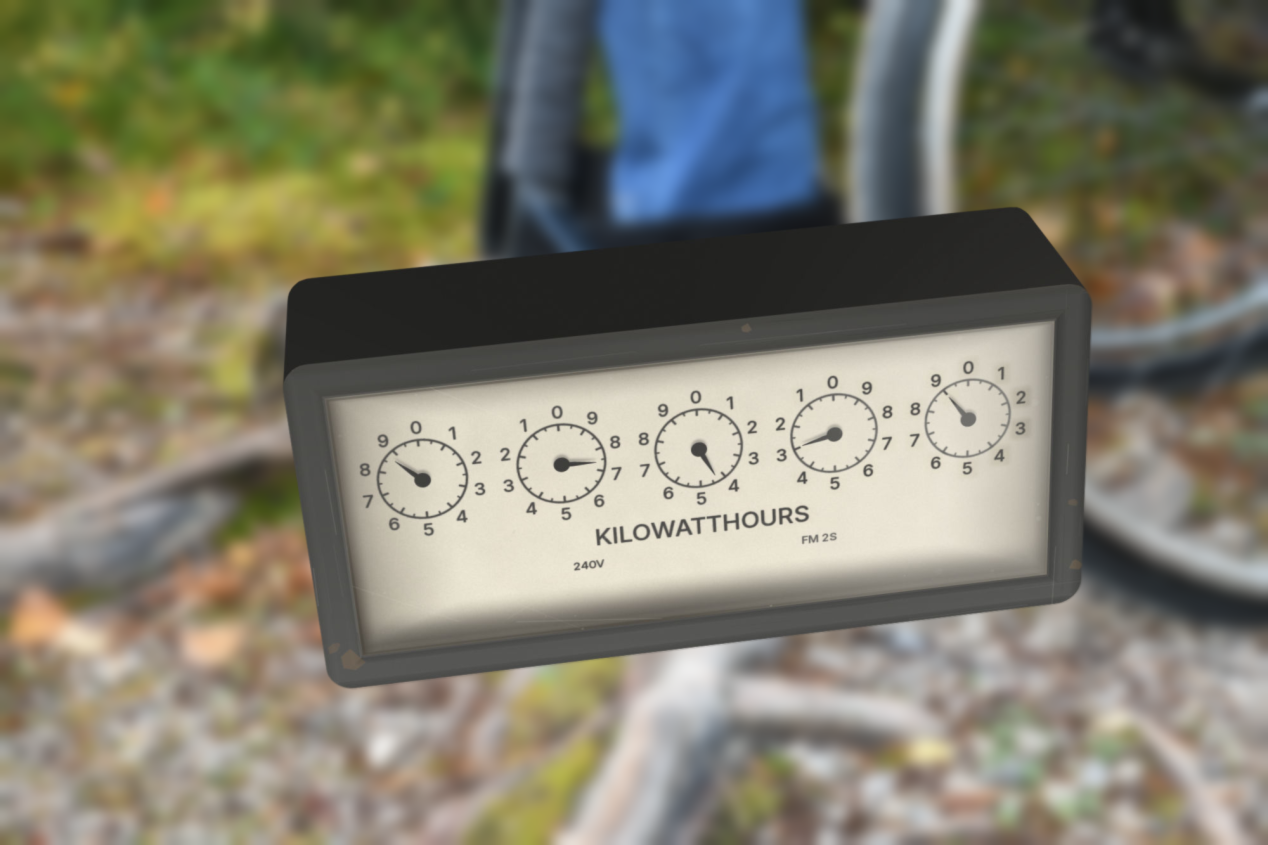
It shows value=87429 unit=kWh
